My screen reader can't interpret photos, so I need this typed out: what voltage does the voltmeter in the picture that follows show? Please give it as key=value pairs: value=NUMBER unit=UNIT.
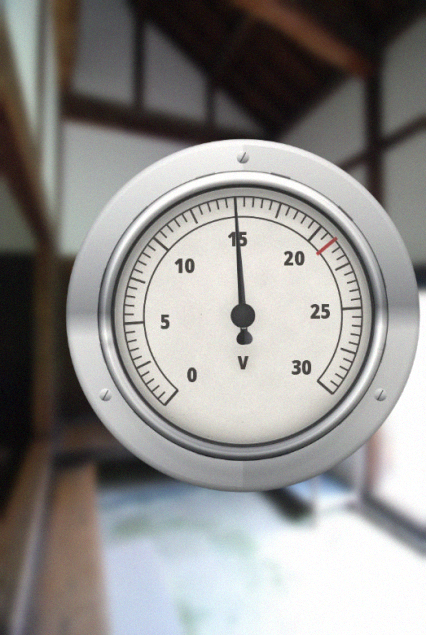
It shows value=15 unit=V
